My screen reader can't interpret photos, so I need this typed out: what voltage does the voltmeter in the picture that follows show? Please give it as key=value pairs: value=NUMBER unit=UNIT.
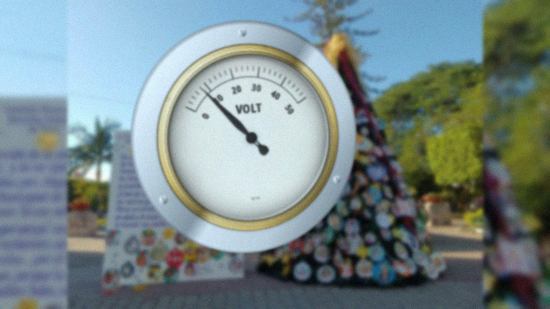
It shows value=8 unit=V
